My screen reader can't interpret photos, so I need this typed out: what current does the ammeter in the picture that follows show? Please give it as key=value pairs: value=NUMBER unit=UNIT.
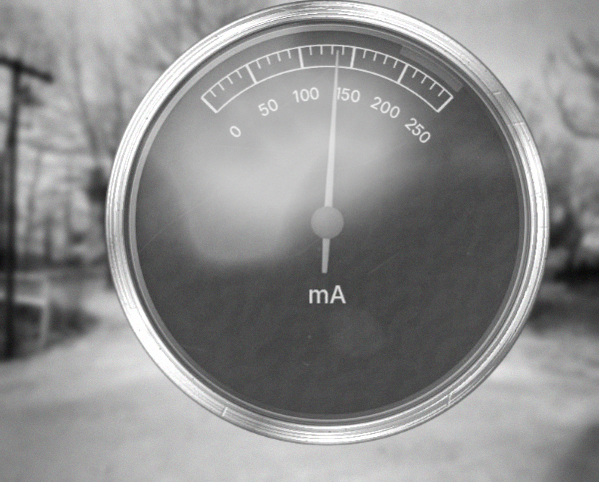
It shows value=135 unit=mA
